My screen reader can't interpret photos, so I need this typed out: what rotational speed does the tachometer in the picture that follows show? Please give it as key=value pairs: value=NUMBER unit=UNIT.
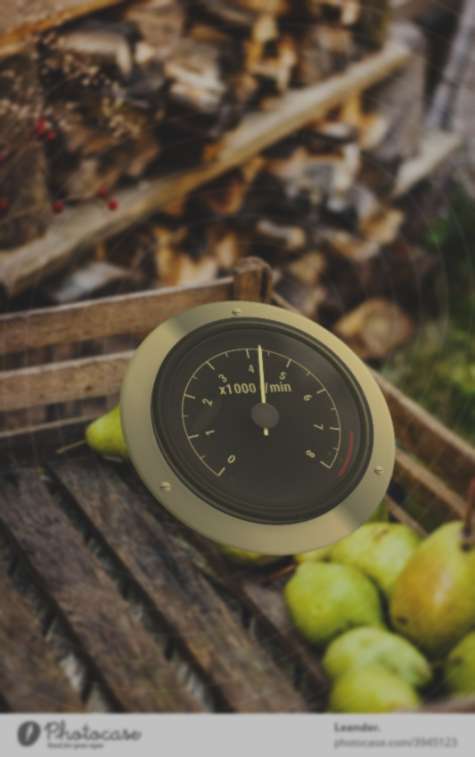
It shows value=4250 unit=rpm
